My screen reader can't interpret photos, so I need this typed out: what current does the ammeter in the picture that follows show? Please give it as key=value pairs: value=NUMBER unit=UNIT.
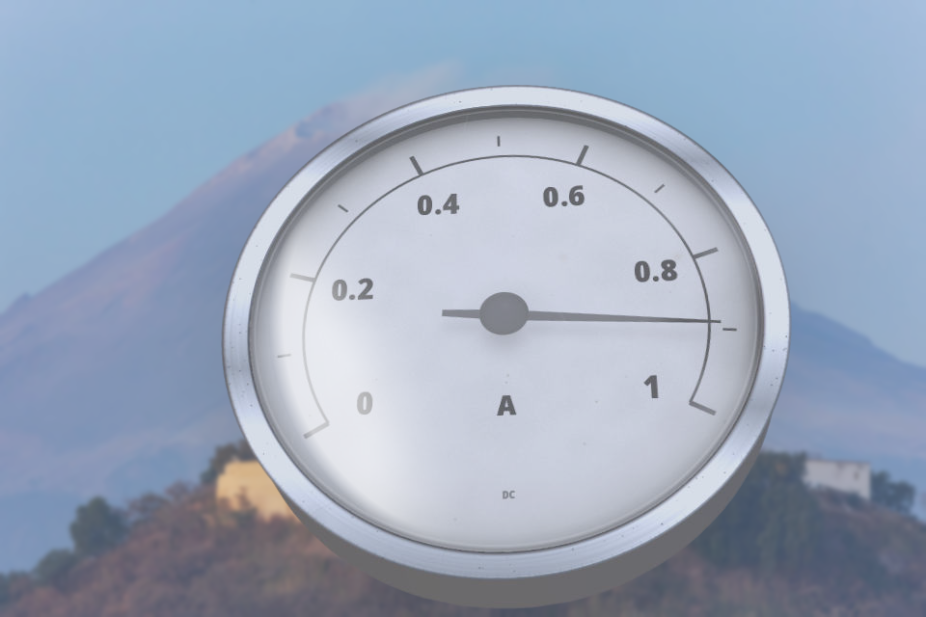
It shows value=0.9 unit=A
